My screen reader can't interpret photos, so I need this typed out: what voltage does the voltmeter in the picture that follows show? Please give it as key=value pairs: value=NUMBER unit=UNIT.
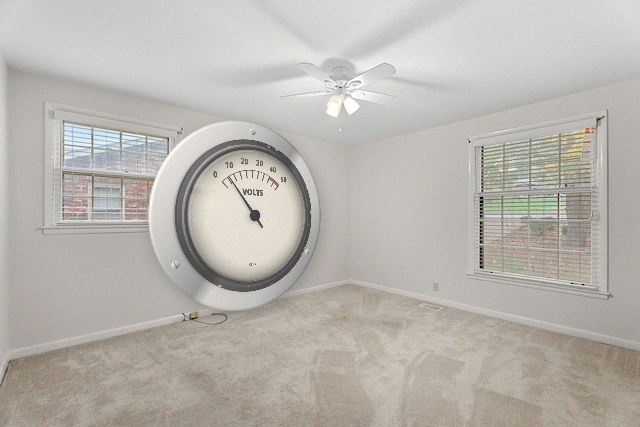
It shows value=5 unit=V
